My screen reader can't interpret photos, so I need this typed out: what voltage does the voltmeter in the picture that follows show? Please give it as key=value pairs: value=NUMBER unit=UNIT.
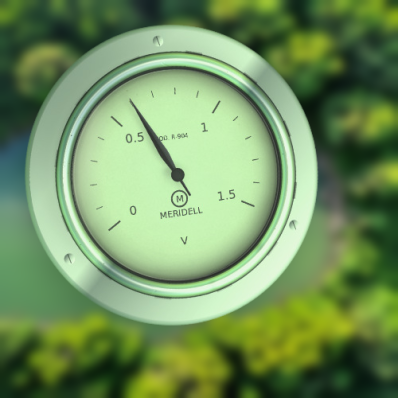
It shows value=0.6 unit=V
